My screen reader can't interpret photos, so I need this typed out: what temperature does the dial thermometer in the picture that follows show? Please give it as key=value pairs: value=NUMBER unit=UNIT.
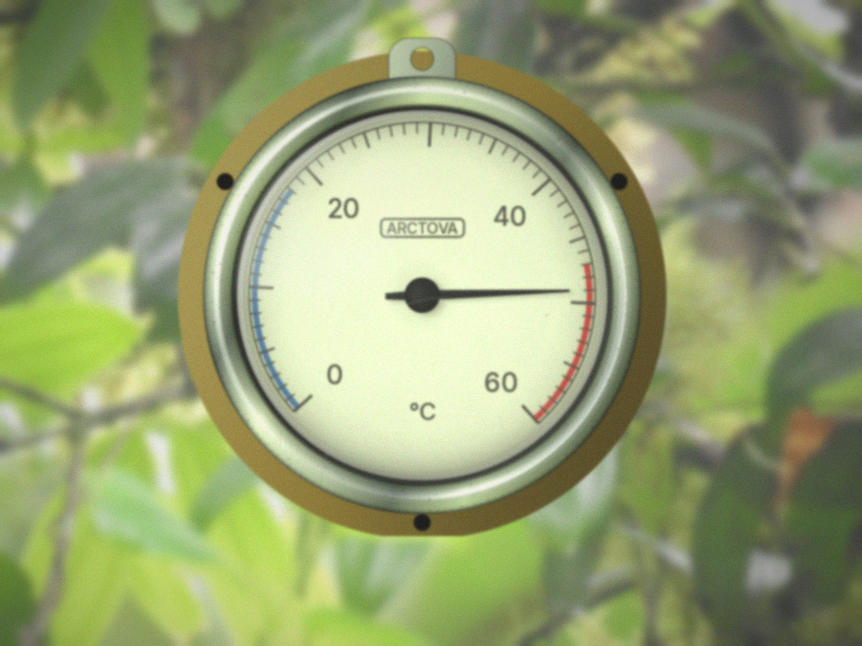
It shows value=49 unit=°C
